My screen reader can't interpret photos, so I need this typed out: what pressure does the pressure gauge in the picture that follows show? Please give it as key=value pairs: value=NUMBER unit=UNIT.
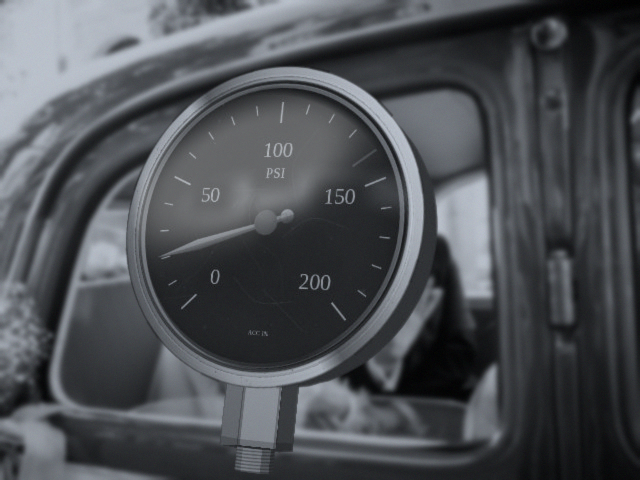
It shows value=20 unit=psi
